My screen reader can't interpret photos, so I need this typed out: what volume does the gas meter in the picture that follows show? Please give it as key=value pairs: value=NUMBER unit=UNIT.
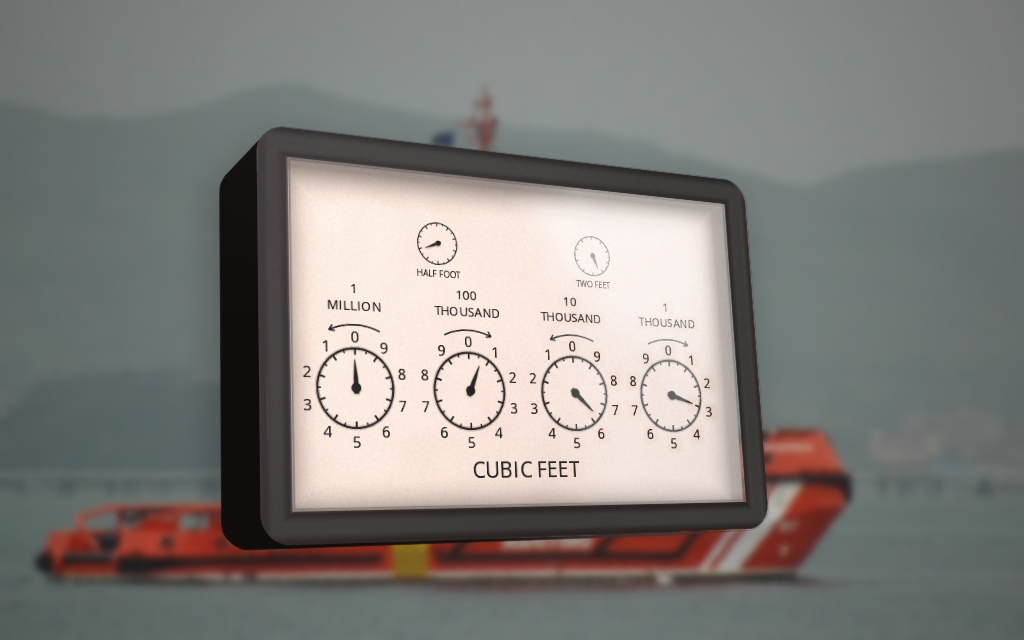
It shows value=6300 unit=ft³
